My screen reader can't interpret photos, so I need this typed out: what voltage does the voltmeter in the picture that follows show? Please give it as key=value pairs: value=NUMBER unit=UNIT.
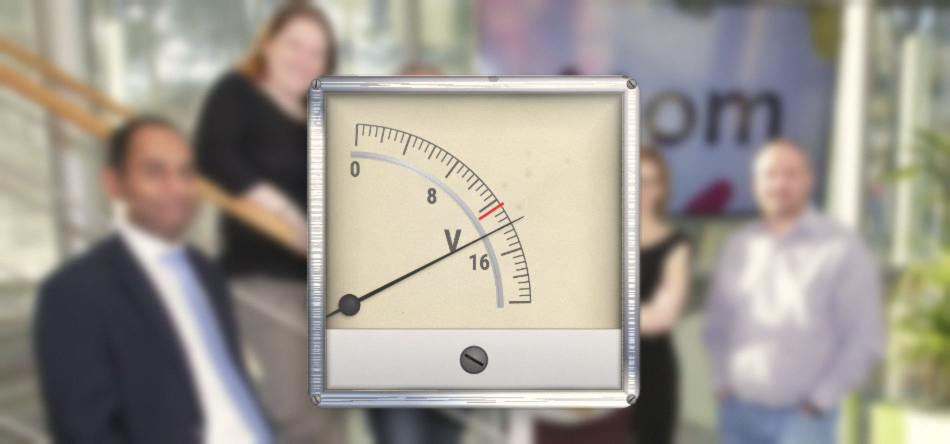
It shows value=14 unit=V
